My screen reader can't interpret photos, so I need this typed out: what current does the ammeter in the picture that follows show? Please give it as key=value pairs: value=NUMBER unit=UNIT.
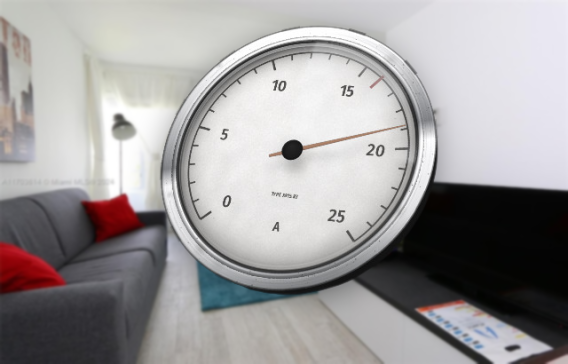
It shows value=19 unit=A
